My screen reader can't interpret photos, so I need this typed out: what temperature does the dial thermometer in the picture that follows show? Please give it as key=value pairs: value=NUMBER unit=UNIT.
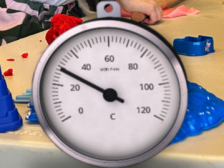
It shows value=30 unit=°C
